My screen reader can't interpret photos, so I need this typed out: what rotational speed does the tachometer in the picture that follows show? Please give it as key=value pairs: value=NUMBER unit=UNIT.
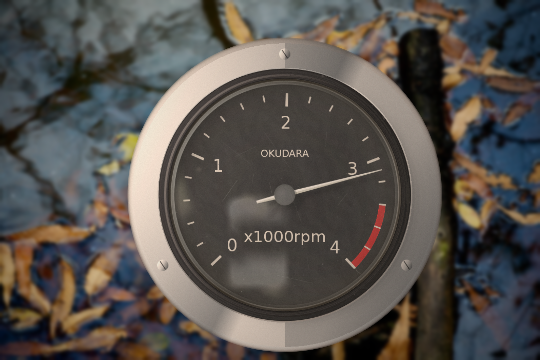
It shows value=3100 unit=rpm
